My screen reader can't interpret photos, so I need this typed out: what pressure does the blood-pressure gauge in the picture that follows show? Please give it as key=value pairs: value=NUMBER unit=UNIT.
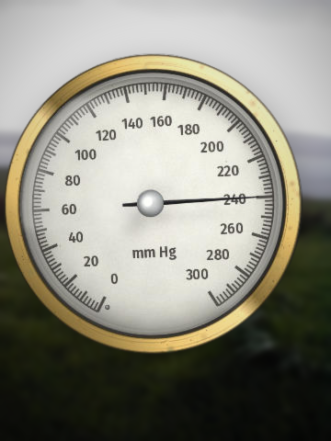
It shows value=240 unit=mmHg
